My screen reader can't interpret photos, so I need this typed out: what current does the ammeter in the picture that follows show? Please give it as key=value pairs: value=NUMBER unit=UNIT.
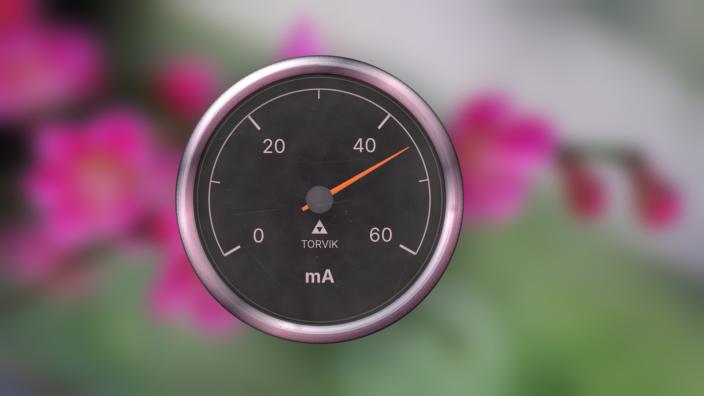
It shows value=45 unit=mA
